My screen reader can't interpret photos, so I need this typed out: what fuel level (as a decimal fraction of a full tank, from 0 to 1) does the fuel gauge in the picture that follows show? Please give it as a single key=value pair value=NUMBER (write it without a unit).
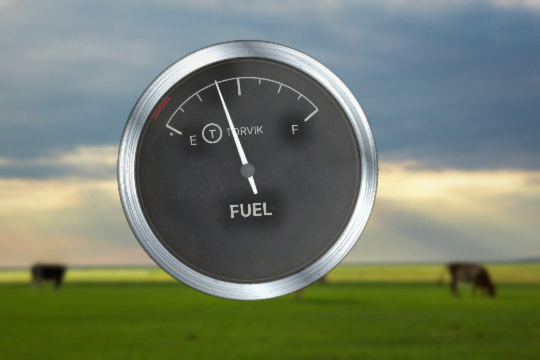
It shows value=0.375
